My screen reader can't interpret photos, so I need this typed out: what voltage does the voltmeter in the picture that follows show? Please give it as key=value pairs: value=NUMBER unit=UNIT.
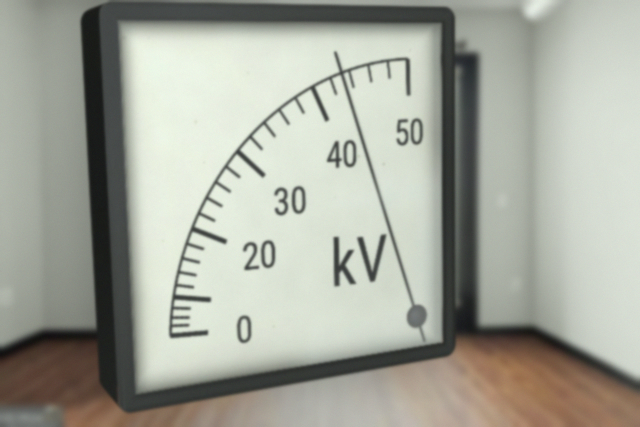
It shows value=43 unit=kV
